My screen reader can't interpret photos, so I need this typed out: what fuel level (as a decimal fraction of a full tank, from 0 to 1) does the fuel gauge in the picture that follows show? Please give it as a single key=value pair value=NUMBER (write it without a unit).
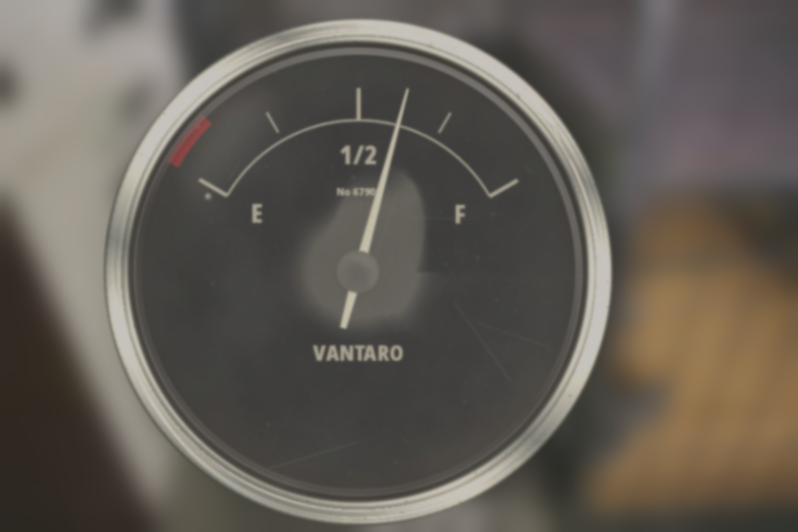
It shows value=0.625
